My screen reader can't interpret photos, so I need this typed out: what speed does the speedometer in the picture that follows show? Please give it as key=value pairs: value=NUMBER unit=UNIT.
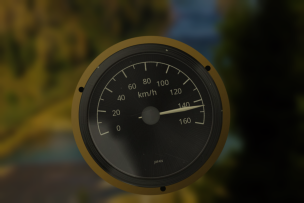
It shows value=145 unit=km/h
